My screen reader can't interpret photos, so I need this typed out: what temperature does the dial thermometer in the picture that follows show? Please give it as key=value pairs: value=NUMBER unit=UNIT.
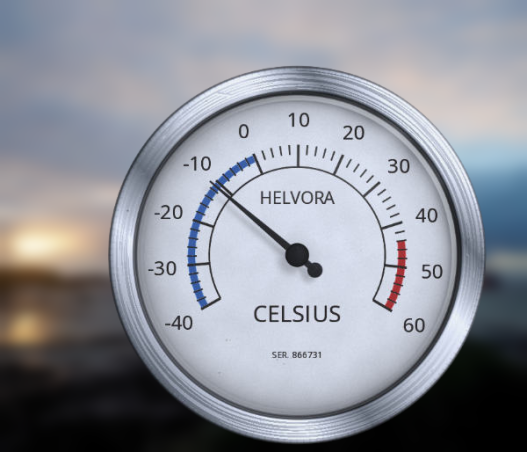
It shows value=-11 unit=°C
